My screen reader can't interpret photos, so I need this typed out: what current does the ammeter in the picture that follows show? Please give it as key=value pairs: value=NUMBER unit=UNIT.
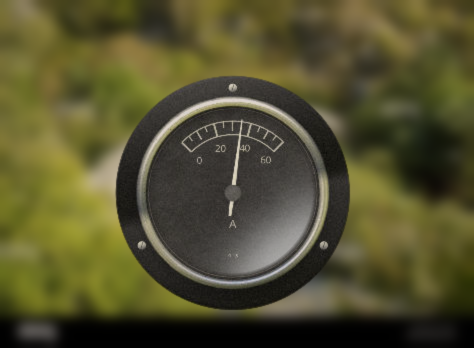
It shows value=35 unit=A
